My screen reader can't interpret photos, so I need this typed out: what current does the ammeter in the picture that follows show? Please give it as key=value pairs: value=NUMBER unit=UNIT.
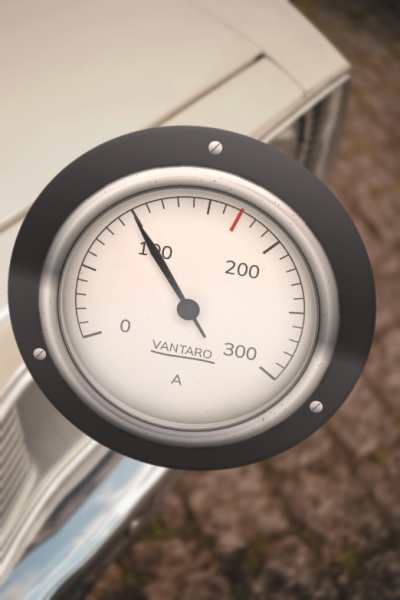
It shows value=100 unit=A
